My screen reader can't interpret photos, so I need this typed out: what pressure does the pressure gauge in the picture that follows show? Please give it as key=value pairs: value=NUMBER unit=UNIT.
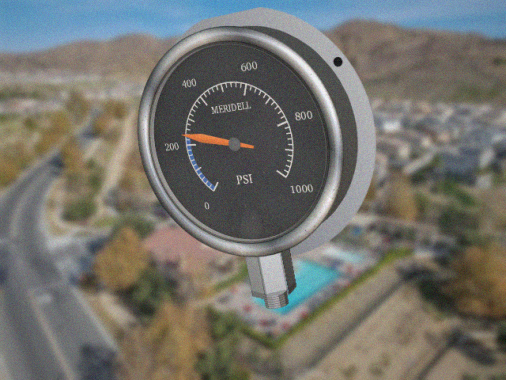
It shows value=240 unit=psi
